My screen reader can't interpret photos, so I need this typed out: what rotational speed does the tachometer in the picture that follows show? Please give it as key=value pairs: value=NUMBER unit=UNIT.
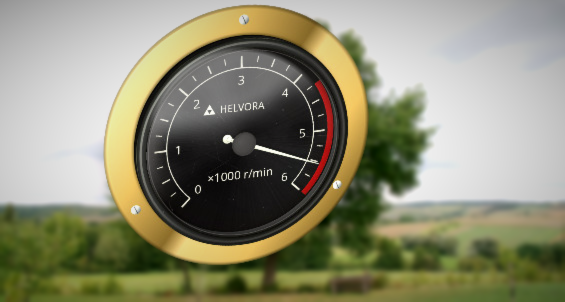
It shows value=5500 unit=rpm
